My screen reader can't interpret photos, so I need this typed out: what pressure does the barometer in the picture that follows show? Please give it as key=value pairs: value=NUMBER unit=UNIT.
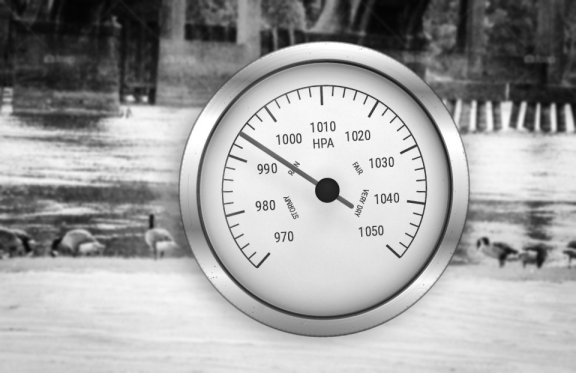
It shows value=994 unit=hPa
